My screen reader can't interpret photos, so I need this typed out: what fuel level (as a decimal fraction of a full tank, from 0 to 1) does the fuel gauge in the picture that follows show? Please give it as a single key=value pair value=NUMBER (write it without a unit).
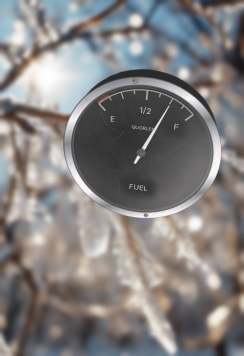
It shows value=0.75
